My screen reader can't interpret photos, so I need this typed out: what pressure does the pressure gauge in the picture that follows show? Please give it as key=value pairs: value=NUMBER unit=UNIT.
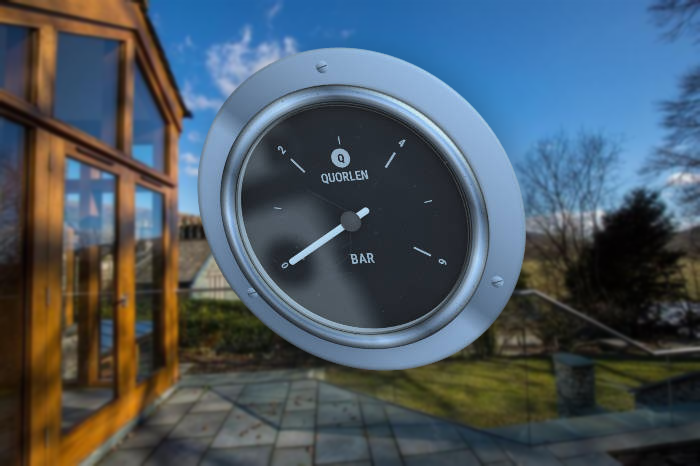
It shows value=0 unit=bar
